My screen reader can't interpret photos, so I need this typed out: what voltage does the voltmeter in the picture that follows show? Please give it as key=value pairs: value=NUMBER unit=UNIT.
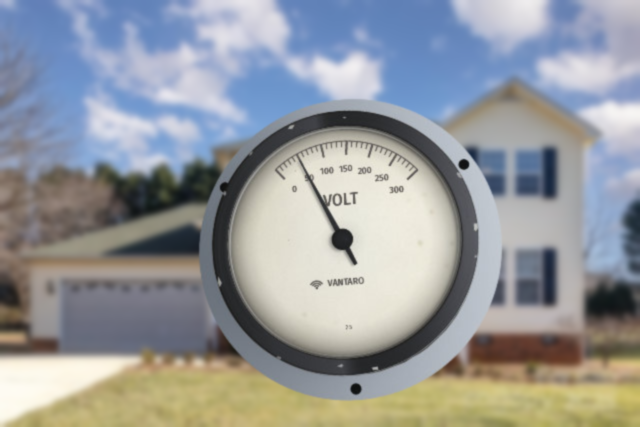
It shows value=50 unit=V
